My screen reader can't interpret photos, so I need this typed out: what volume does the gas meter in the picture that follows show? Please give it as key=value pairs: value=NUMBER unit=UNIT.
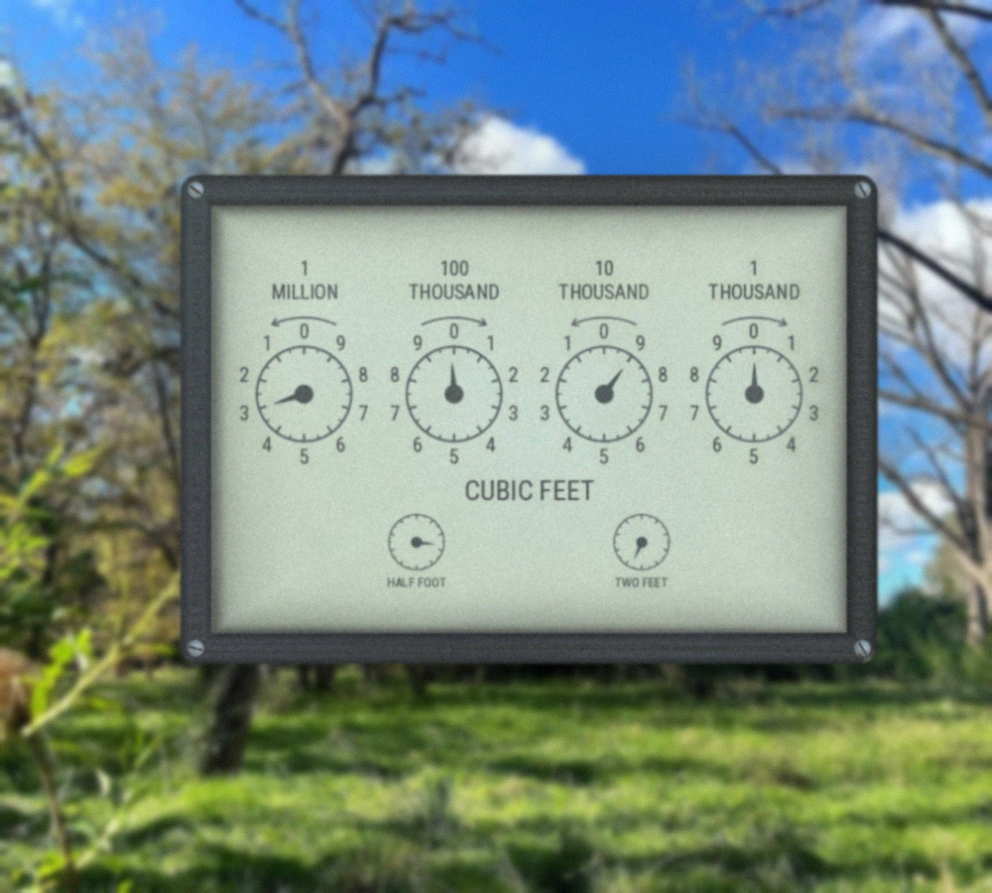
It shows value=299000 unit=ft³
